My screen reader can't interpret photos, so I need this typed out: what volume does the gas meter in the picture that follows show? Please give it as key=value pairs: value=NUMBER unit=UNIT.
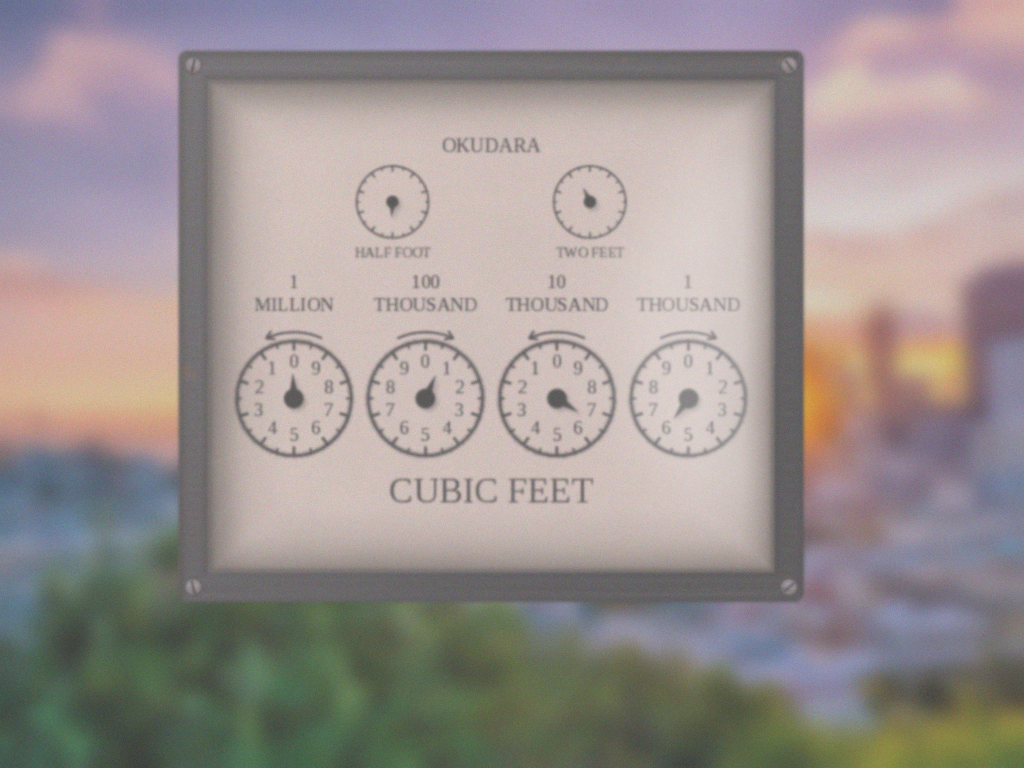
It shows value=6600 unit=ft³
